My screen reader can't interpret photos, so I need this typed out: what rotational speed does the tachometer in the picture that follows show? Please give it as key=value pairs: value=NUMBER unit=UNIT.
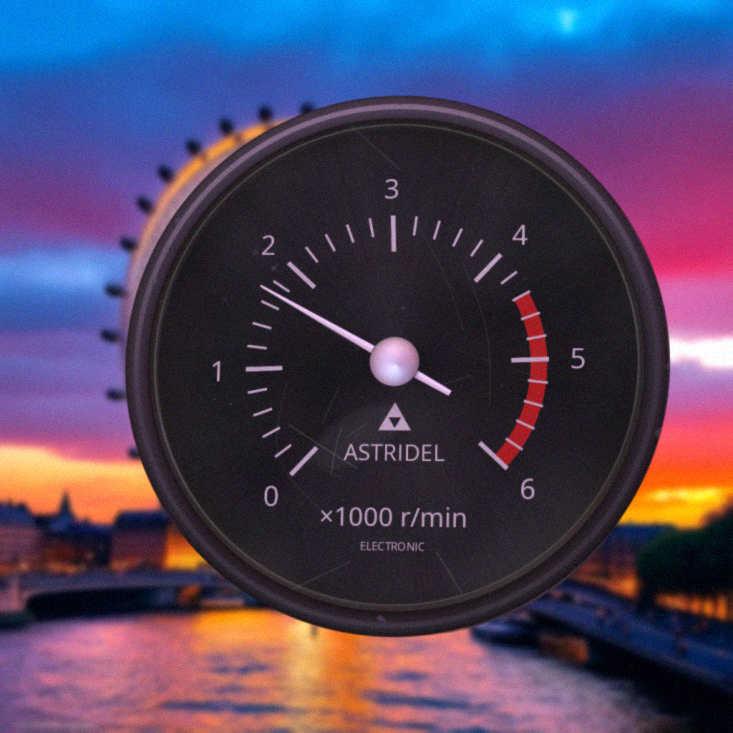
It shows value=1700 unit=rpm
